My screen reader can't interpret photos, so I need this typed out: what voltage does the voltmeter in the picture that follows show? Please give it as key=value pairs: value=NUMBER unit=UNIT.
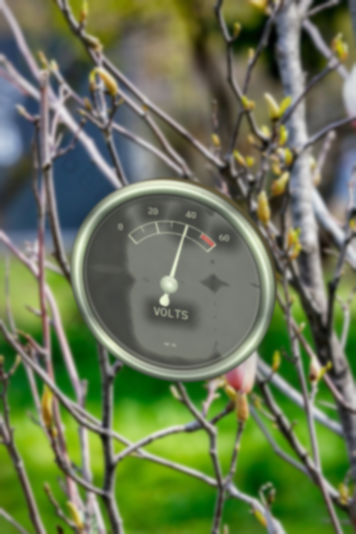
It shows value=40 unit=V
